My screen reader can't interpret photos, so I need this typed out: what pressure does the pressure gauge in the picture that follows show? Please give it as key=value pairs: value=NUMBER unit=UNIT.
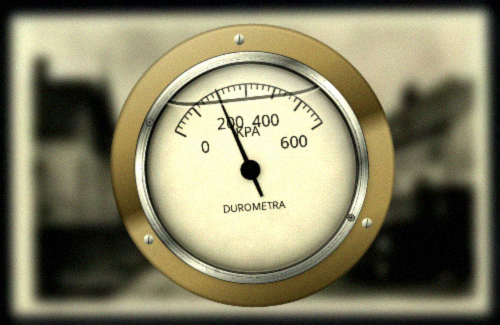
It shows value=200 unit=kPa
